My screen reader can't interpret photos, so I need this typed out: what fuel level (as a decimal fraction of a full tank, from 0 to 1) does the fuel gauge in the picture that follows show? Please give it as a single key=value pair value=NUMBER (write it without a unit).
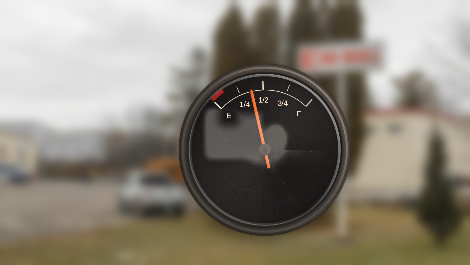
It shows value=0.375
